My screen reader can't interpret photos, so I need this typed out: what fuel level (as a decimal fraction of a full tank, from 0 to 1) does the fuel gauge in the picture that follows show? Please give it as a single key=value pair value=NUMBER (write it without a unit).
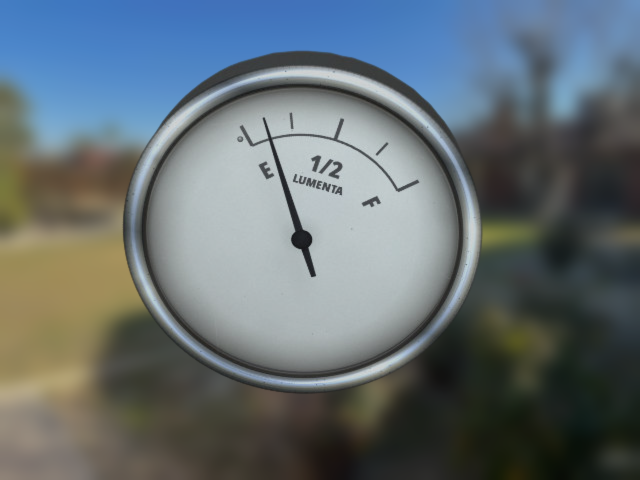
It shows value=0.125
